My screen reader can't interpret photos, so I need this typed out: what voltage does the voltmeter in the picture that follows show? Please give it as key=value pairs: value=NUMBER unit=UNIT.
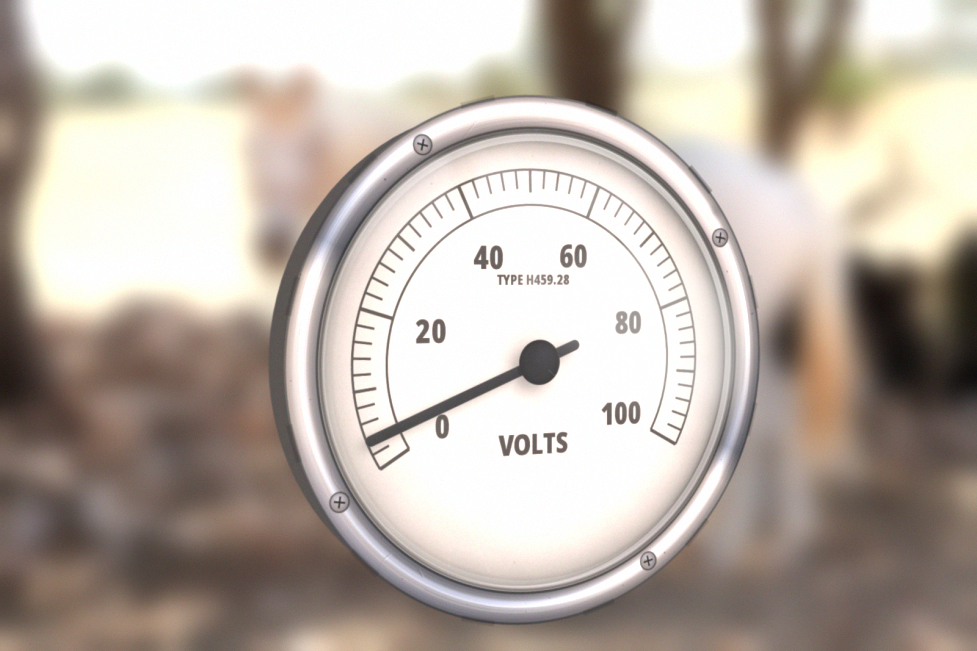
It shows value=4 unit=V
